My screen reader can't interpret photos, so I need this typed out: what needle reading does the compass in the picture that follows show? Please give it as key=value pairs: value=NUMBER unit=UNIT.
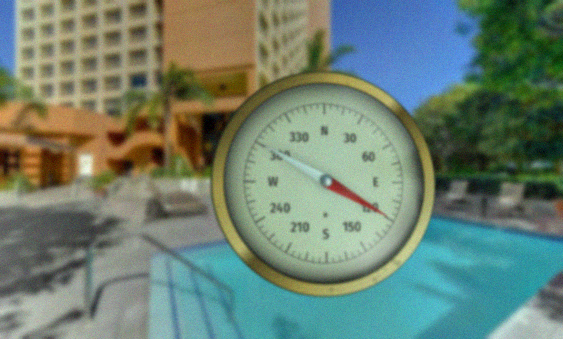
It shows value=120 unit=°
